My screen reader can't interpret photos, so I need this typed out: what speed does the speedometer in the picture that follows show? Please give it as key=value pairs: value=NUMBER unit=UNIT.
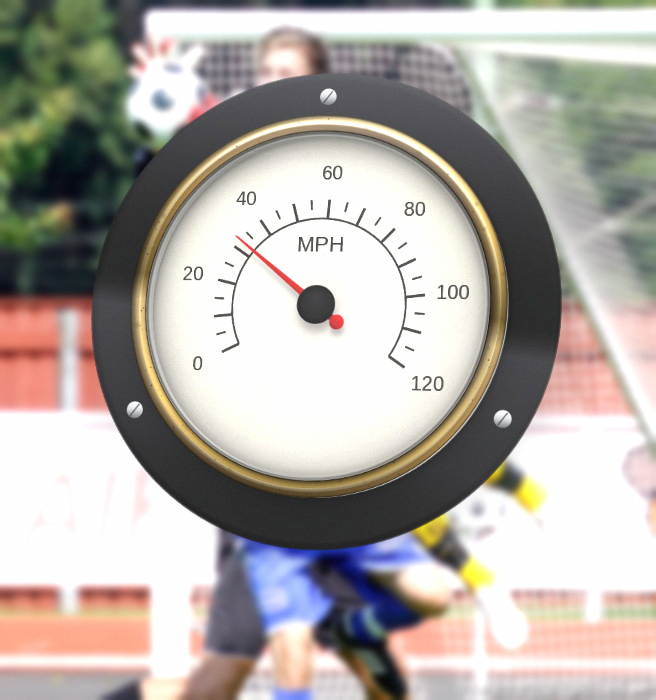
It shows value=32.5 unit=mph
